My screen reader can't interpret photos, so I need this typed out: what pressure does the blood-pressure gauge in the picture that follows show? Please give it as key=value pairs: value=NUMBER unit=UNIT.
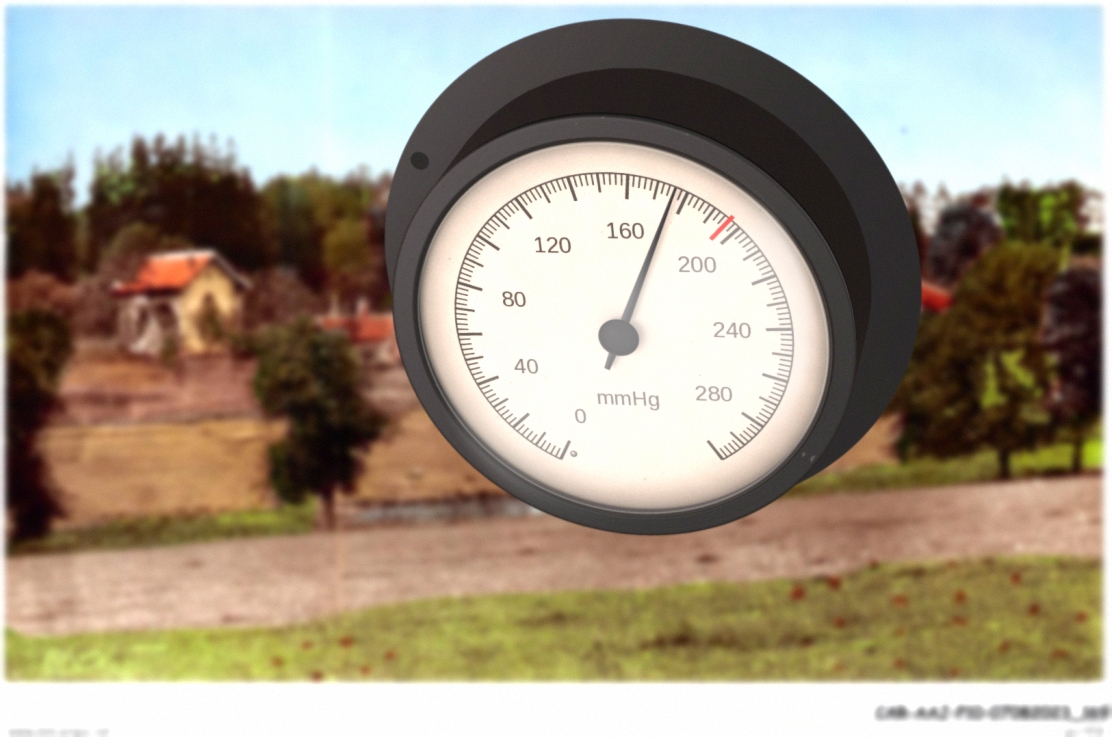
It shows value=176 unit=mmHg
